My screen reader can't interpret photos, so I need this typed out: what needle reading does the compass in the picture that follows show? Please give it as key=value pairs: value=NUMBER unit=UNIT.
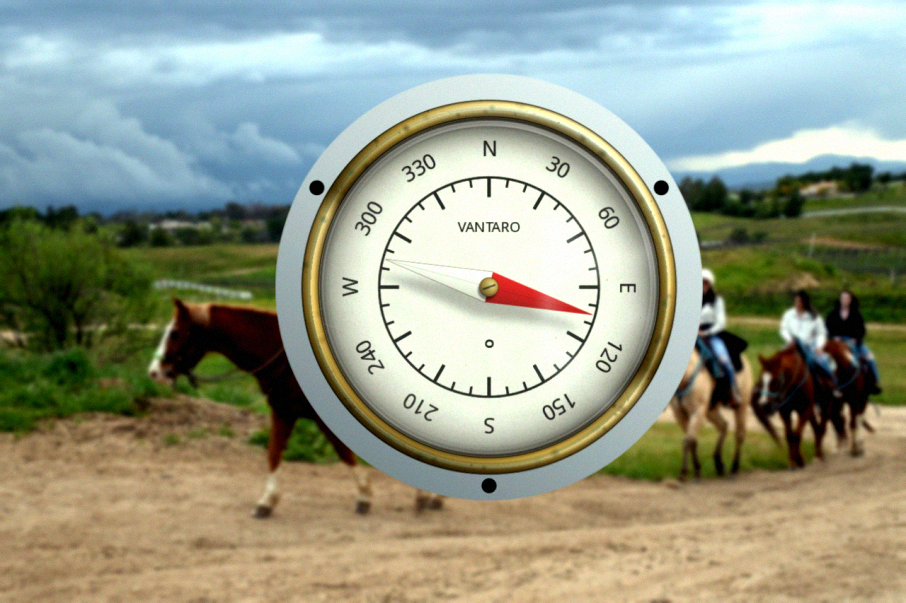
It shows value=105 unit=°
